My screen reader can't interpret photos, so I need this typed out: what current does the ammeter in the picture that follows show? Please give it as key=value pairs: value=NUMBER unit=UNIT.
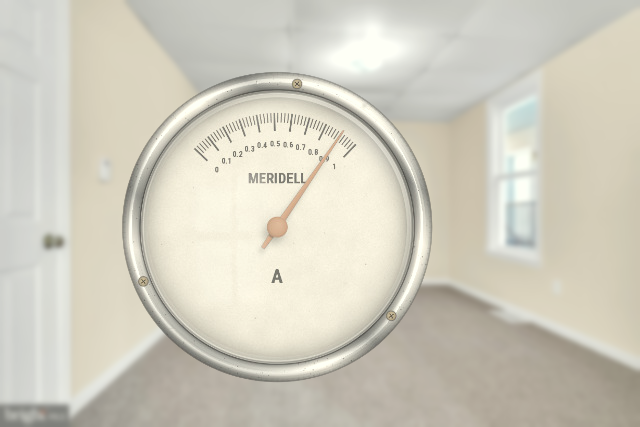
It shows value=0.9 unit=A
